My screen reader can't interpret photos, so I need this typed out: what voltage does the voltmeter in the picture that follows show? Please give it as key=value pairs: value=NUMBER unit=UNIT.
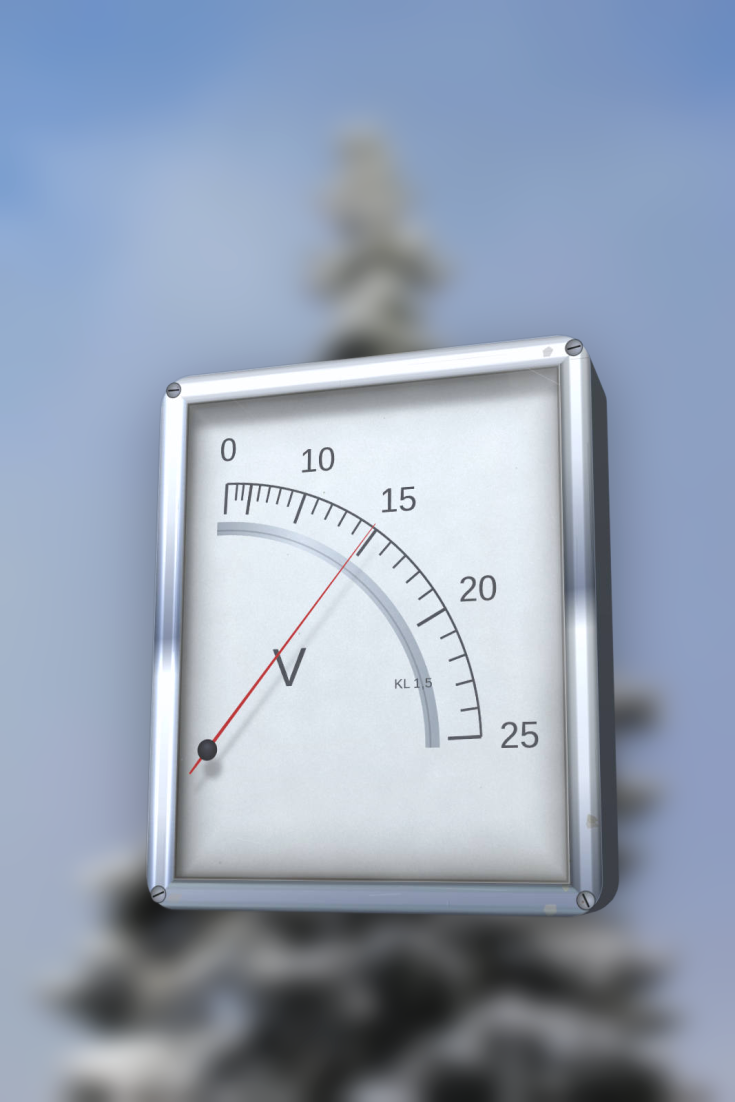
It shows value=15 unit=V
